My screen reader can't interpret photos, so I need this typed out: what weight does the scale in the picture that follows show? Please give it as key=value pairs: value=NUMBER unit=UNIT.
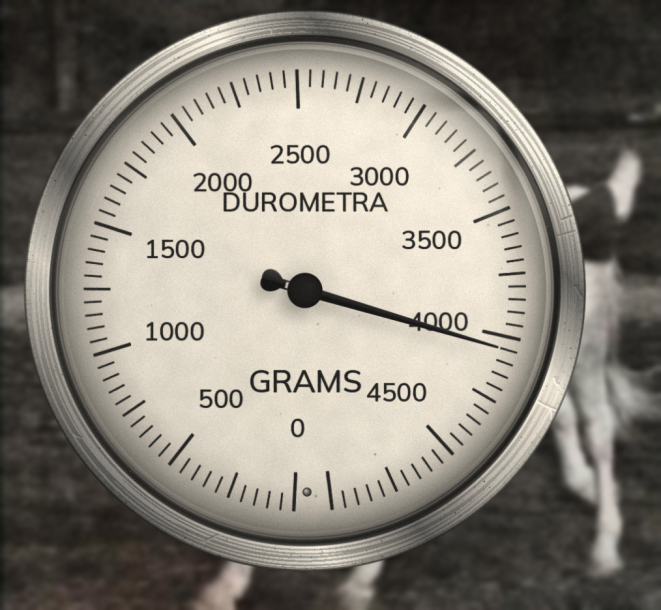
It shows value=4050 unit=g
